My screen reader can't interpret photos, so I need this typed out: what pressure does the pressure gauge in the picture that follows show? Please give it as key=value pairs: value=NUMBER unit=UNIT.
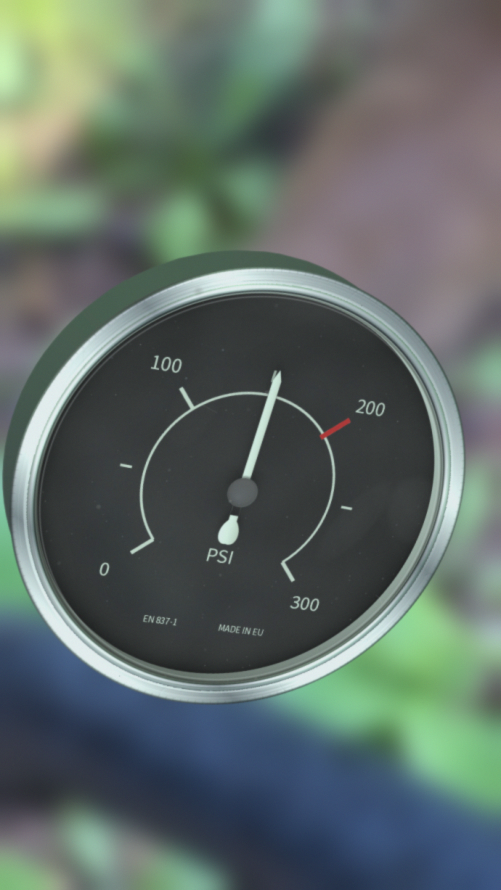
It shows value=150 unit=psi
